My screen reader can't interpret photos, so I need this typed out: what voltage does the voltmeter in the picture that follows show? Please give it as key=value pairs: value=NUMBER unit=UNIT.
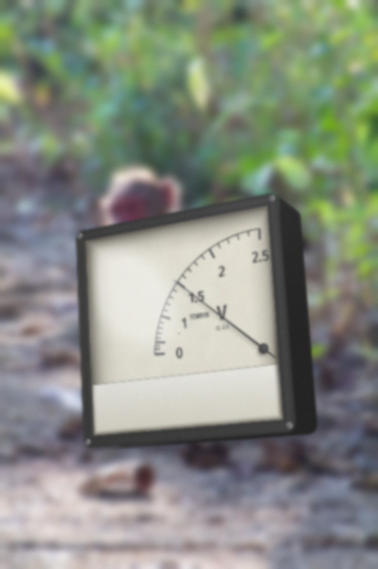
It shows value=1.5 unit=V
